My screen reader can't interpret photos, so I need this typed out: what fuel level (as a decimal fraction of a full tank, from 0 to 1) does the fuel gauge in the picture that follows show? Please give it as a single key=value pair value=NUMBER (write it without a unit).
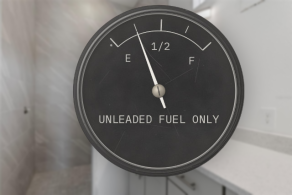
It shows value=0.25
